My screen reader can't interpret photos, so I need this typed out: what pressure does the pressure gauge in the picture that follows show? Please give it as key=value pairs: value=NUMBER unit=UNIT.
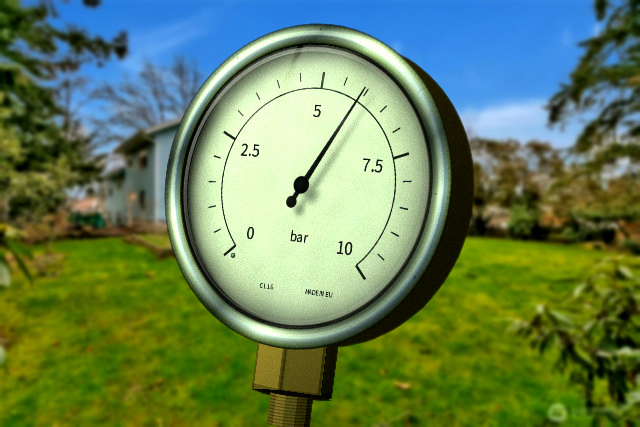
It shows value=6 unit=bar
